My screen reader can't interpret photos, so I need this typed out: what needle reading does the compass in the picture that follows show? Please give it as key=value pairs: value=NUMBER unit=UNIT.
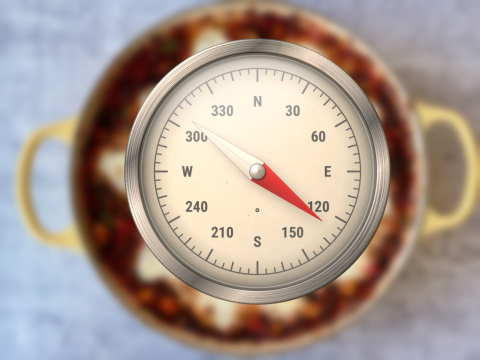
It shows value=127.5 unit=°
